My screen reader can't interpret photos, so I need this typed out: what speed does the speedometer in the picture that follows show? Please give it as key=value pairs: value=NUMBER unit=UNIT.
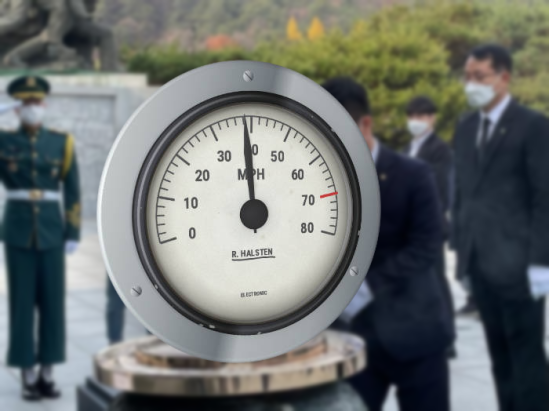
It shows value=38 unit=mph
